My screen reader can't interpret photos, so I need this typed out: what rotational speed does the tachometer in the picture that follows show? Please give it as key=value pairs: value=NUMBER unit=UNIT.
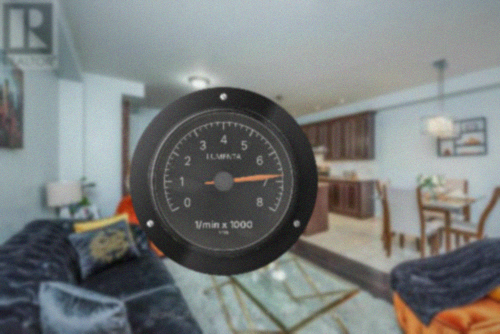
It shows value=6800 unit=rpm
